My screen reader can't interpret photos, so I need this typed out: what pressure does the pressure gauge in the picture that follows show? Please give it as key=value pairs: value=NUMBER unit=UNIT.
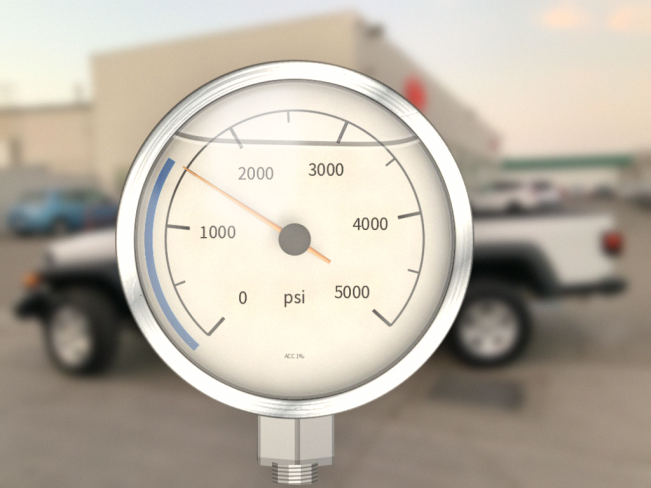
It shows value=1500 unit=psi
